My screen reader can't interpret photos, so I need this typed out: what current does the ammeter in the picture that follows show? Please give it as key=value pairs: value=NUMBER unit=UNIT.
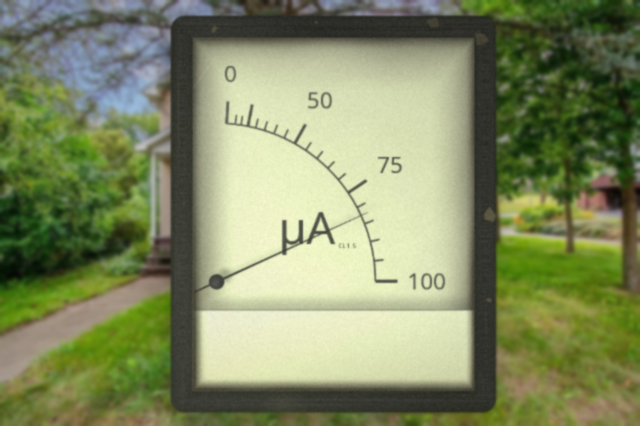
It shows value=82.5 unit=µA
